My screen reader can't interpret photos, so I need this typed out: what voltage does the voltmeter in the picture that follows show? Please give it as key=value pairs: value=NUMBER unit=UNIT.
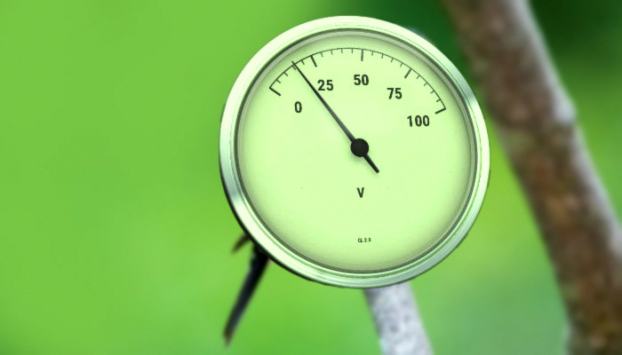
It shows value=15 unit=V
